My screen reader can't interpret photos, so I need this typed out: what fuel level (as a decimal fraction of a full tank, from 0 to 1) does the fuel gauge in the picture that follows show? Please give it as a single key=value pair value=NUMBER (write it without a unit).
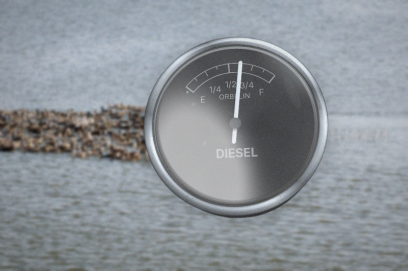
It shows value=0.625
